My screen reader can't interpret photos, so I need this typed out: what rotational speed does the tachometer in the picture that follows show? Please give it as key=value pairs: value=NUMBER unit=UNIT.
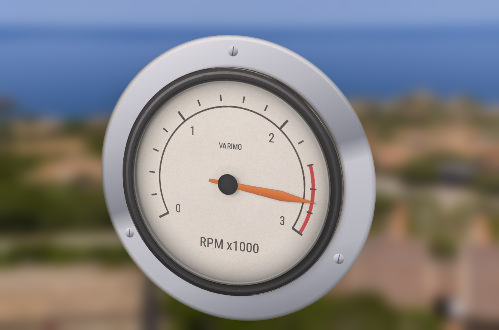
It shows value=2700 unit=rpm
